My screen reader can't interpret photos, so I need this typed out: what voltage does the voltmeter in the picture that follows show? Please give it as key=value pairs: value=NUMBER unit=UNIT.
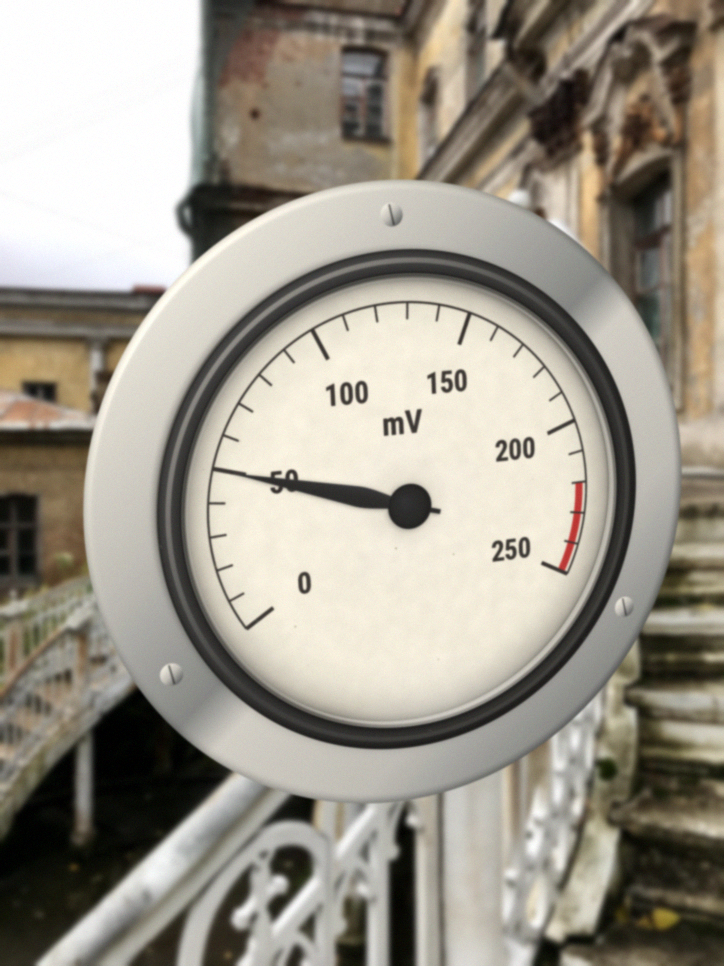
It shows value=50 unit=mV
